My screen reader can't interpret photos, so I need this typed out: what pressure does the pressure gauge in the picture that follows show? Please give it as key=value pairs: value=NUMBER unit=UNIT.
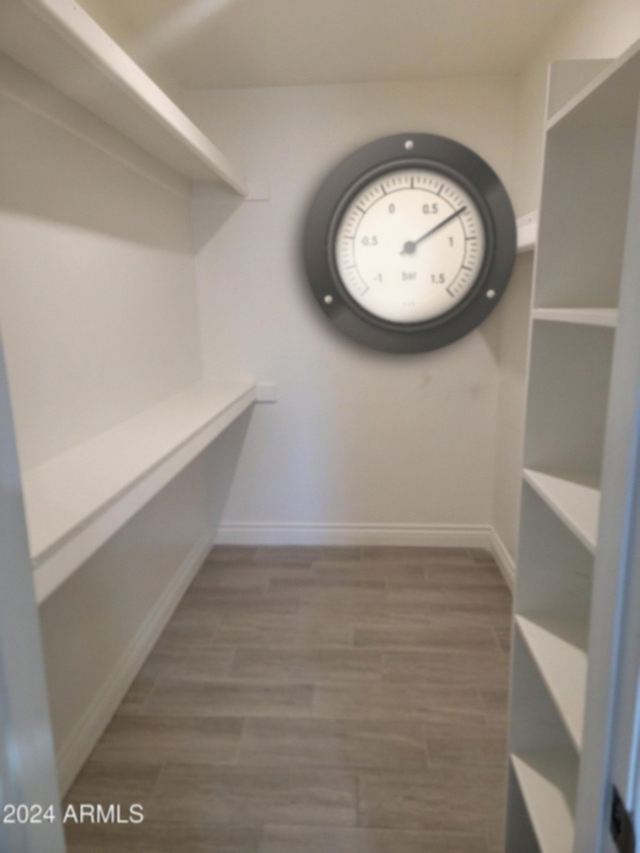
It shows value=0.75 unit=bar
